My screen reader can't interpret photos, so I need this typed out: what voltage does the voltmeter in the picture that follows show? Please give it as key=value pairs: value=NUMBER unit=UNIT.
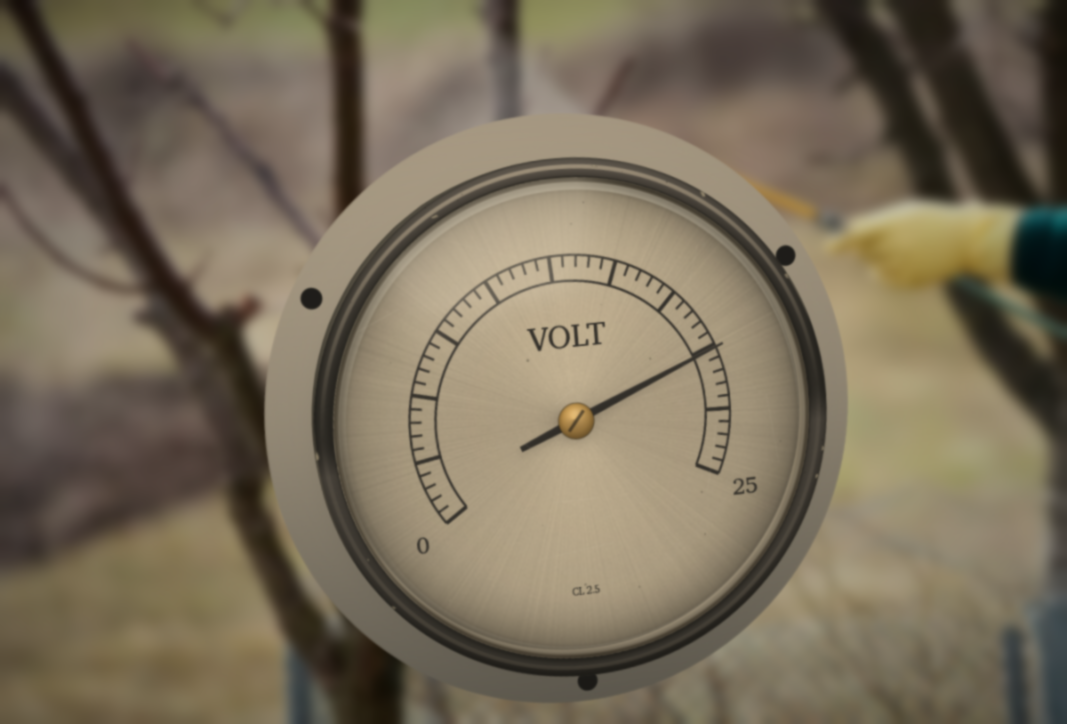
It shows value=20 unit=V
